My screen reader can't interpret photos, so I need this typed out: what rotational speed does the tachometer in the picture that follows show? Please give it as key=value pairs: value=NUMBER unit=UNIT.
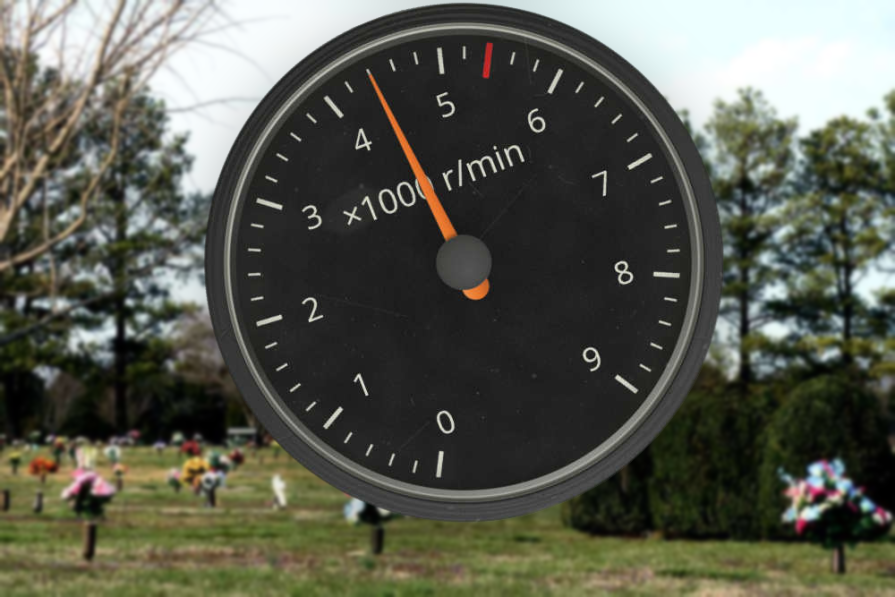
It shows value=4400 unit=rpm
